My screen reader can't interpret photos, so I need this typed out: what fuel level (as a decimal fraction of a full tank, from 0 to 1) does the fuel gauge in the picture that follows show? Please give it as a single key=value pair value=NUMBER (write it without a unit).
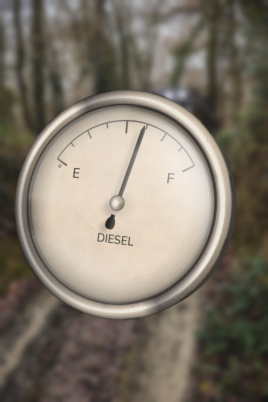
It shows value=0.625
